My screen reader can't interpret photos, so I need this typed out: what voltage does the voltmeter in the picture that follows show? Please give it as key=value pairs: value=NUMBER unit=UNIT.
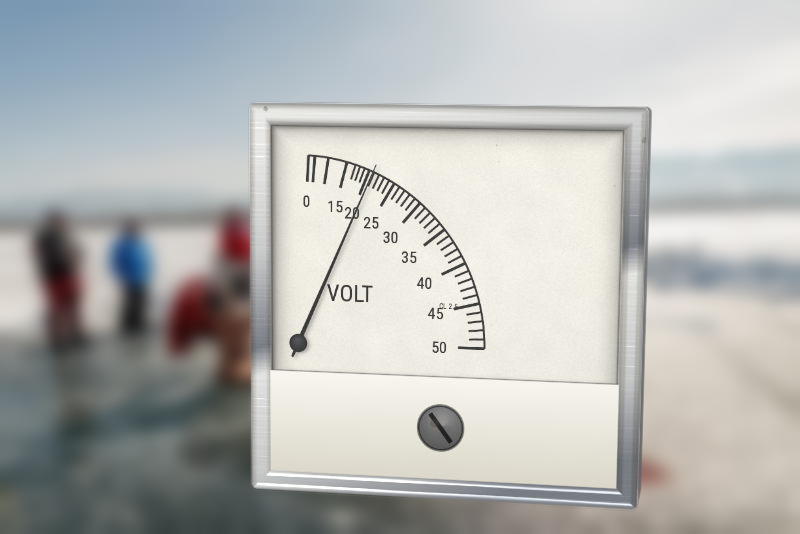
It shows value=21 unit=V
